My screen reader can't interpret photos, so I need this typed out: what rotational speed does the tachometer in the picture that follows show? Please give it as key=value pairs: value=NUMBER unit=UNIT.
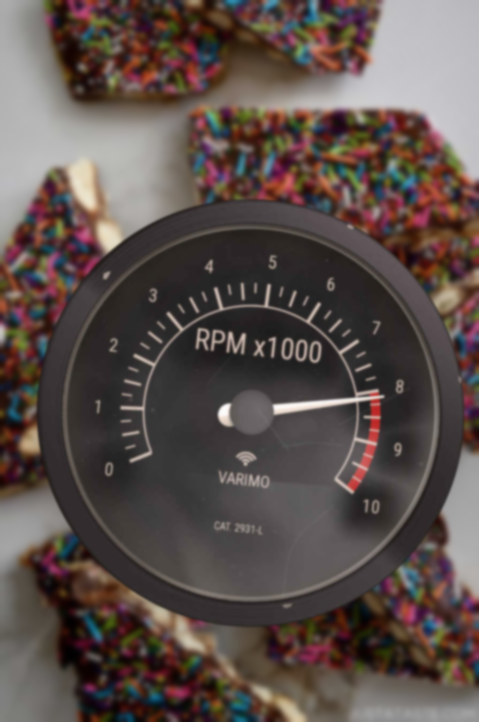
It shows value=8125 unit=rpm
